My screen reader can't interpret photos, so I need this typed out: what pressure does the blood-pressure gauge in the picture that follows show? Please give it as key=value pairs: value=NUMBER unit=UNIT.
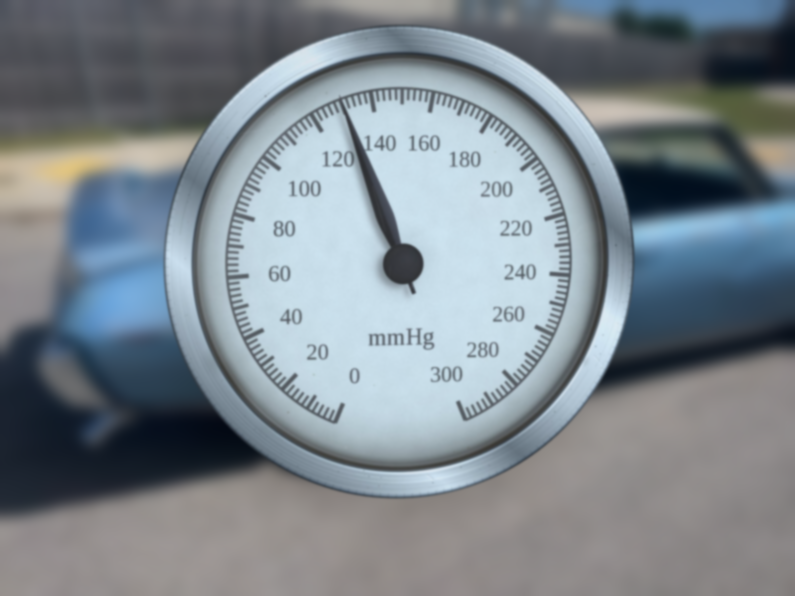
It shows value=130 unit=mmHg
